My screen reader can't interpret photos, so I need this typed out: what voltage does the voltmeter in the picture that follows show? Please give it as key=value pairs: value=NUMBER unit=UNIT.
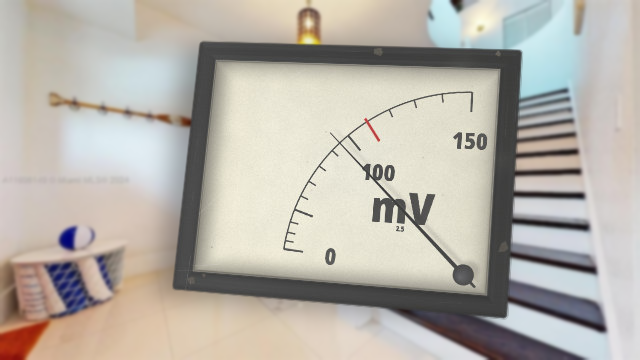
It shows value=95 unit=mV
